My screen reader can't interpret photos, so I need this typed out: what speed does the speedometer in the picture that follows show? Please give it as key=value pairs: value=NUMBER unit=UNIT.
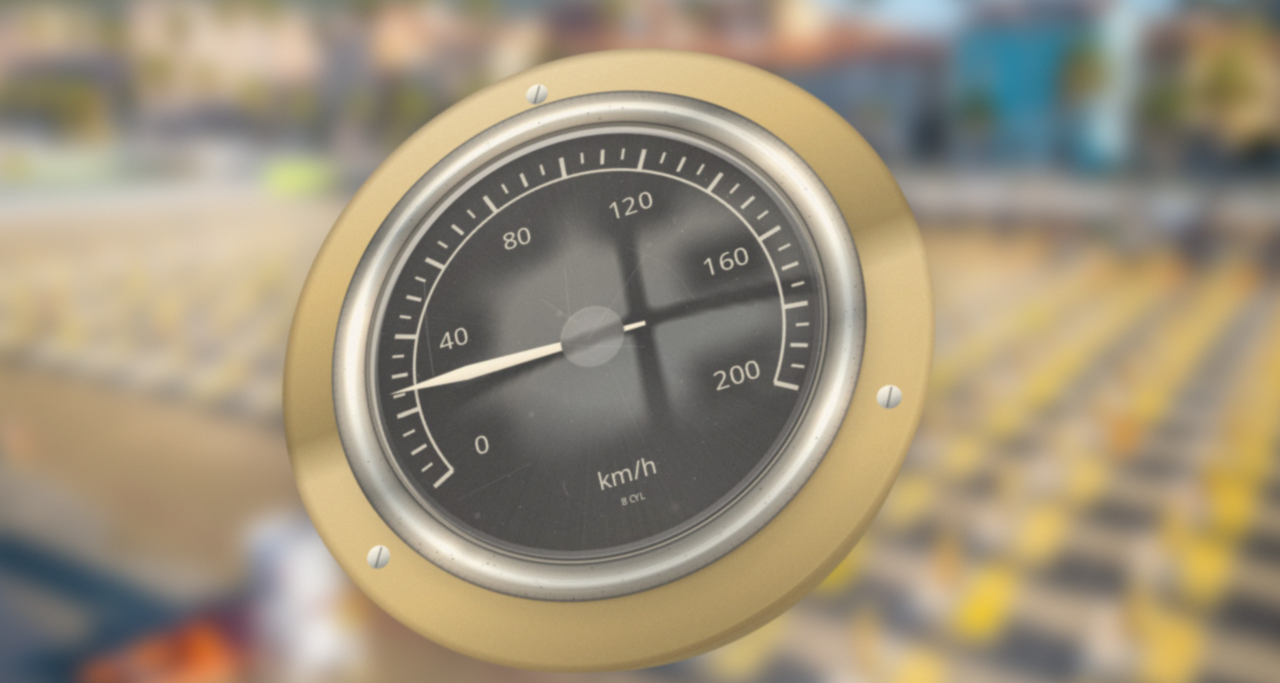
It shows value=25 unit=km/h
